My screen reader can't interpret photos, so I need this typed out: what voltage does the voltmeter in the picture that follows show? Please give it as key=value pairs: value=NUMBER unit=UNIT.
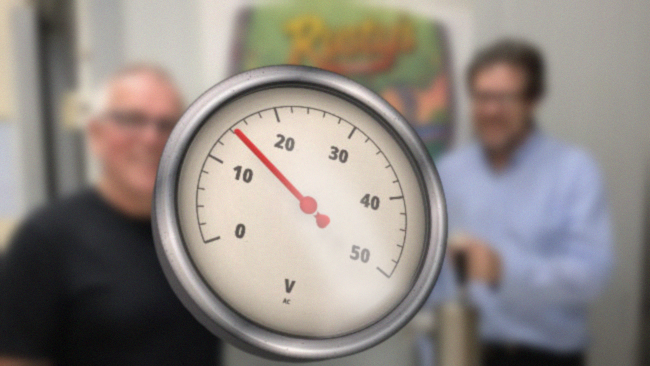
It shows value=14 unit=V
